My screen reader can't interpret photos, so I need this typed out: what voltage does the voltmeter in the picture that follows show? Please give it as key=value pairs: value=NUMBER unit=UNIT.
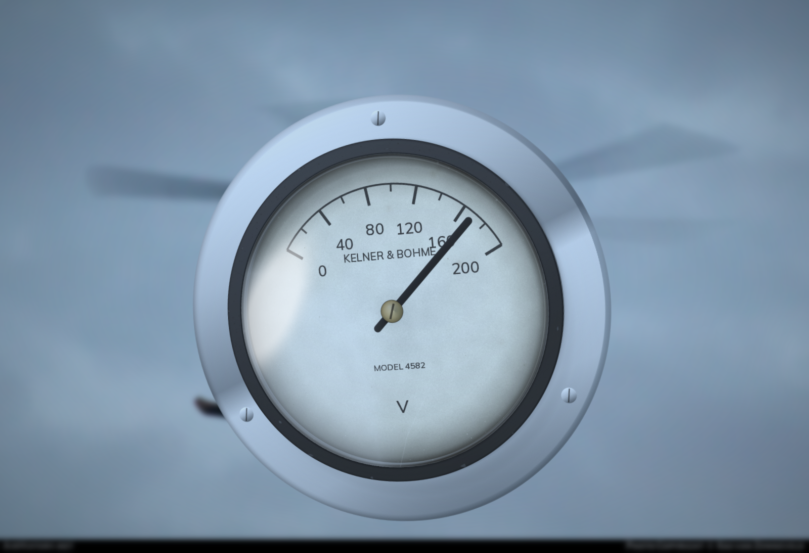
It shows value=170 unit=V
